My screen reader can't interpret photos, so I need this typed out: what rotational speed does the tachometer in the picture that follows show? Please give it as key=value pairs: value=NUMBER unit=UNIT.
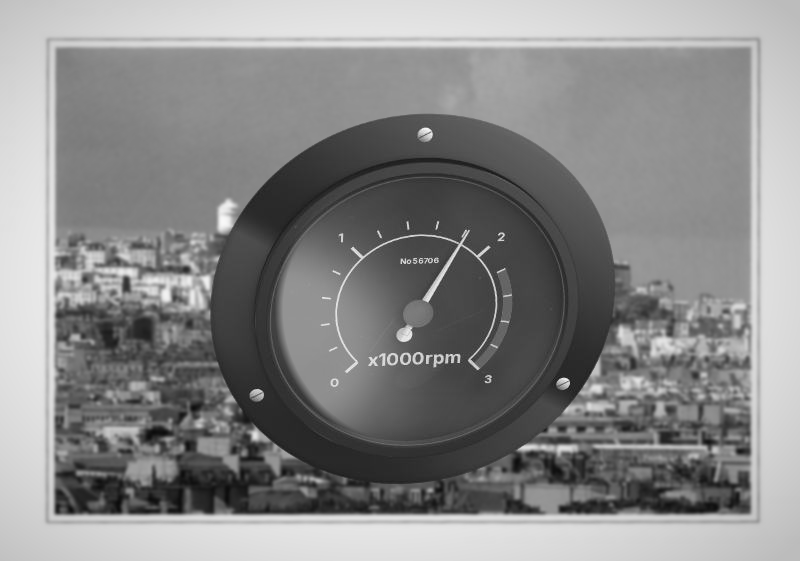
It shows value=1800 unit=rpm
